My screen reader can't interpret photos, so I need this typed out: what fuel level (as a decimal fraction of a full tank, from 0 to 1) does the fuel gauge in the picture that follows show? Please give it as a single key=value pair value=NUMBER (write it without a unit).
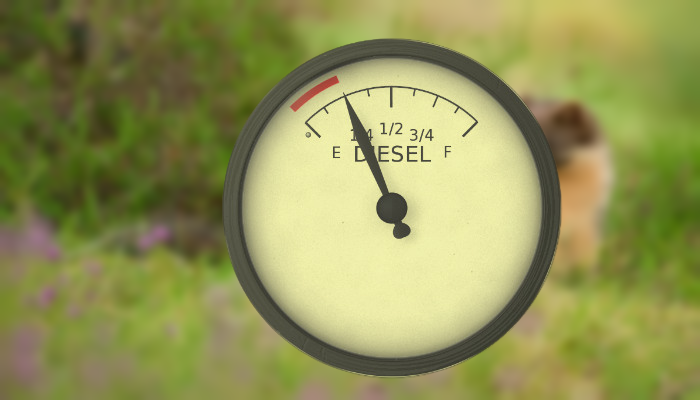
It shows value=0.25
